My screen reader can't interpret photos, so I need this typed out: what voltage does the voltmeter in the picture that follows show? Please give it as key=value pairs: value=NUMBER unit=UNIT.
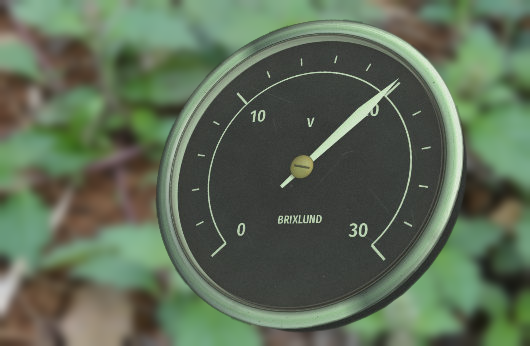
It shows value=20 unit=V
